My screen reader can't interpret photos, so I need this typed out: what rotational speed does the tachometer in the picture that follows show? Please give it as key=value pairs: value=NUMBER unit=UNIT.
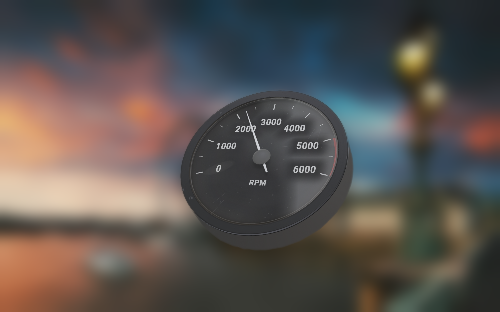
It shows value=2250 unit=rpm
